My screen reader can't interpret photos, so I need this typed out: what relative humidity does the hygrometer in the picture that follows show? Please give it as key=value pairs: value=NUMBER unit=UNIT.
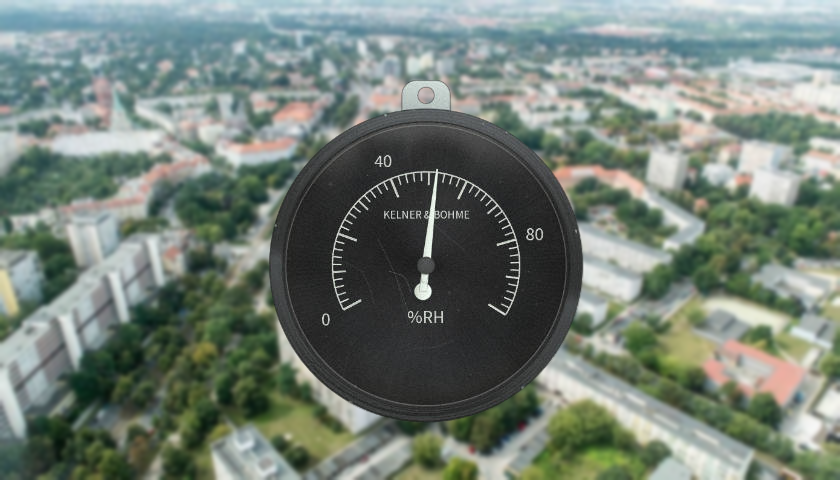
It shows value=52 unit=%
